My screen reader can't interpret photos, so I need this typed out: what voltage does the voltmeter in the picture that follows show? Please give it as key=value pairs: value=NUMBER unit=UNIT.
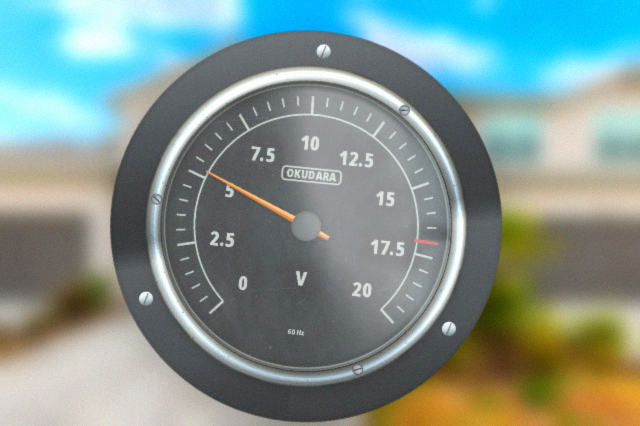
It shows value=5.25 unit=V
